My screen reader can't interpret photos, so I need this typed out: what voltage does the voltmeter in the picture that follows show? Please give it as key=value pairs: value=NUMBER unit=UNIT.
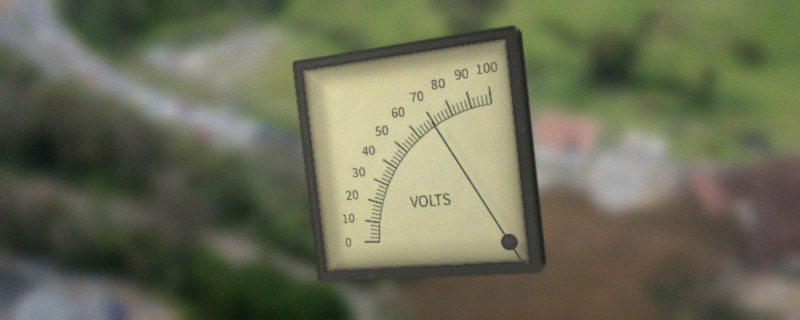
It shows value=70 unit=V
